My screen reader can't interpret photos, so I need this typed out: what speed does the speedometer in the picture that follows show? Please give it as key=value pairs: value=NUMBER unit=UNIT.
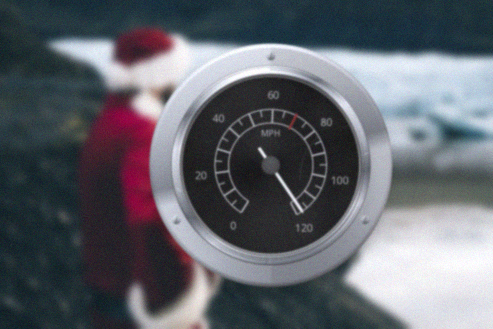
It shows value=117.5 unit=mph
